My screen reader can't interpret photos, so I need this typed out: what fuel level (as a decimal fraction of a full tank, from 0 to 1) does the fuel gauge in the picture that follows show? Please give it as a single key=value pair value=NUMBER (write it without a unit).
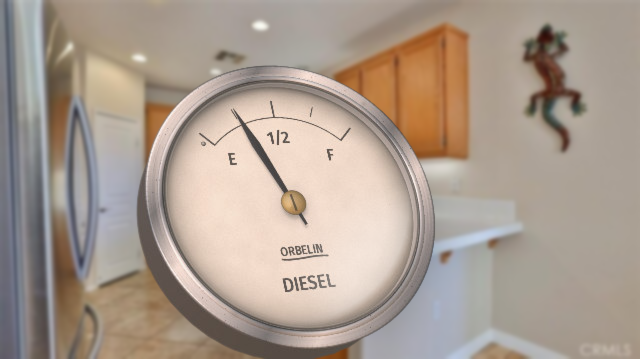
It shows value=0.25
